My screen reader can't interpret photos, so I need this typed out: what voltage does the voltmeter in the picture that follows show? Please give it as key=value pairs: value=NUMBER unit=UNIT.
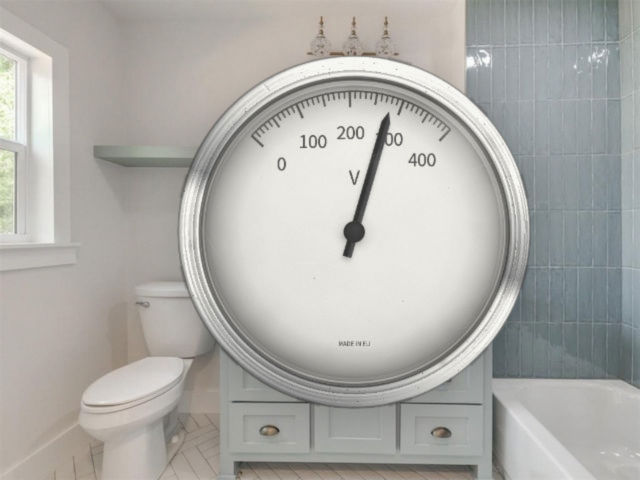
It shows value=280 unit=V
